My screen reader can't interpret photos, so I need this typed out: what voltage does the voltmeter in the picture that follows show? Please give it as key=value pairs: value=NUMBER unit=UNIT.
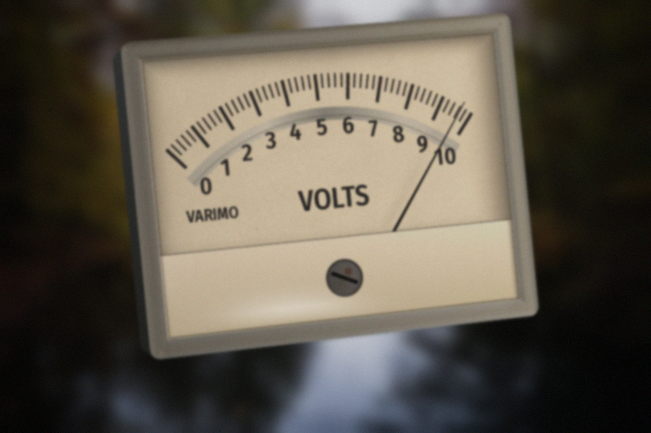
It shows value=9.6 unit=V
